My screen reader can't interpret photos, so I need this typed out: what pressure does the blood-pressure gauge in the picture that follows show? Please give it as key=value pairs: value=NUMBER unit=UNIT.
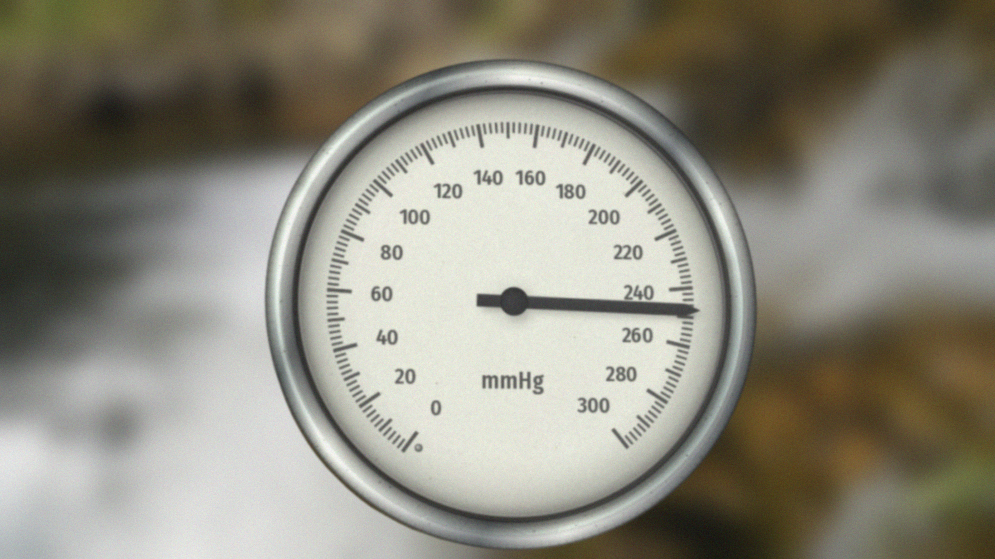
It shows value=248 unit=mmHg
